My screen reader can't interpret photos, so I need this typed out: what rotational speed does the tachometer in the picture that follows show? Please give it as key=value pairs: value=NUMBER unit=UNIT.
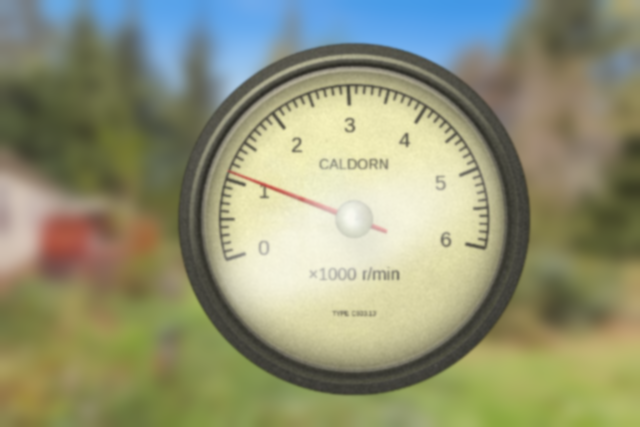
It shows value=1100 unit=rpm
